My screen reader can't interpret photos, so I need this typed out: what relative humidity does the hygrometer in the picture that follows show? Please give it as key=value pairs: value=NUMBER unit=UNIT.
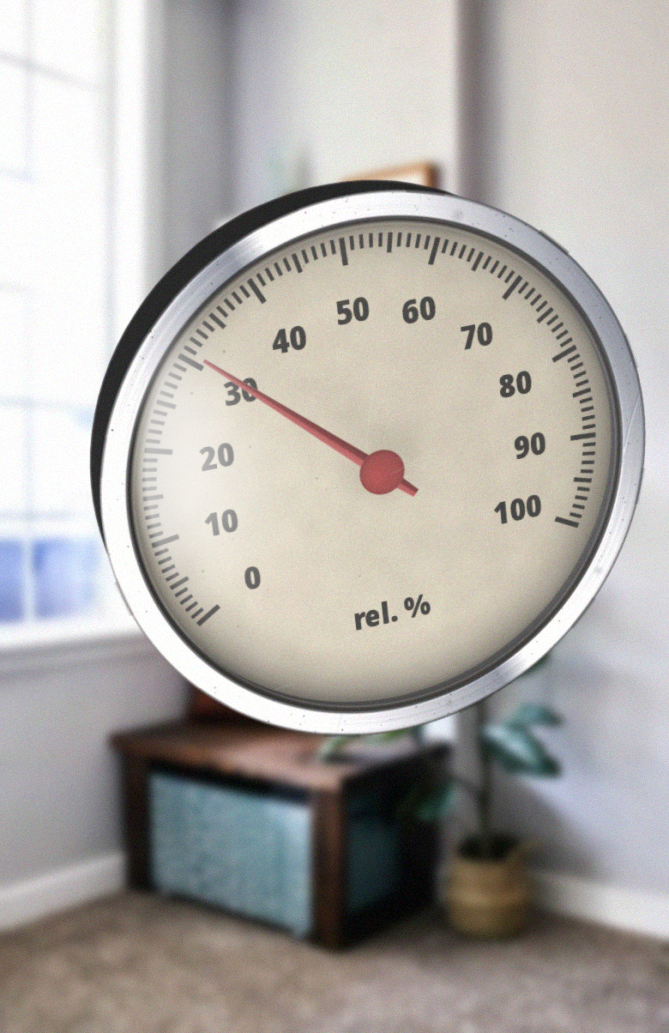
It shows value=31 unit=%
